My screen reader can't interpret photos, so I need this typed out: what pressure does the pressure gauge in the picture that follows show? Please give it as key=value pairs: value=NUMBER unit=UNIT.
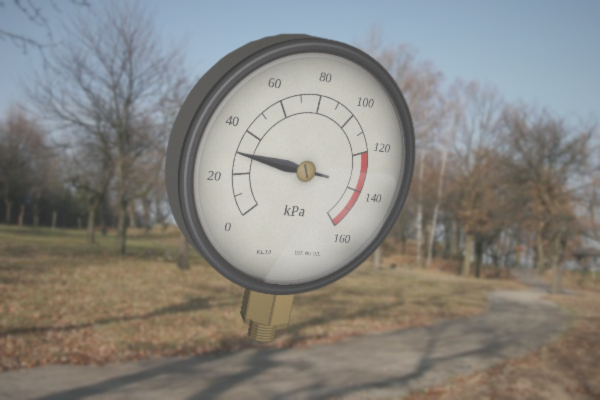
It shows value=30 unit=kPa
